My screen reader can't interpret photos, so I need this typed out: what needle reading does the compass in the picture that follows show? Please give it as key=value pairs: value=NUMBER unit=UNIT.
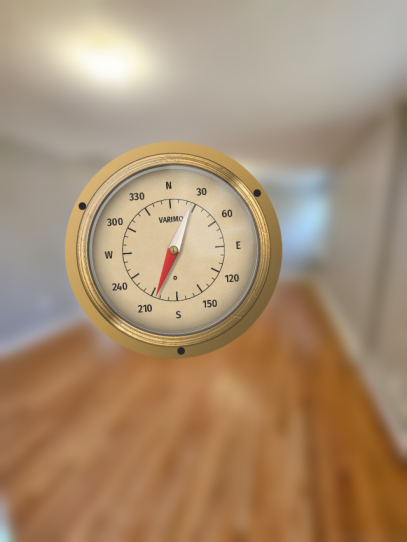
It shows value=205 unit=°
